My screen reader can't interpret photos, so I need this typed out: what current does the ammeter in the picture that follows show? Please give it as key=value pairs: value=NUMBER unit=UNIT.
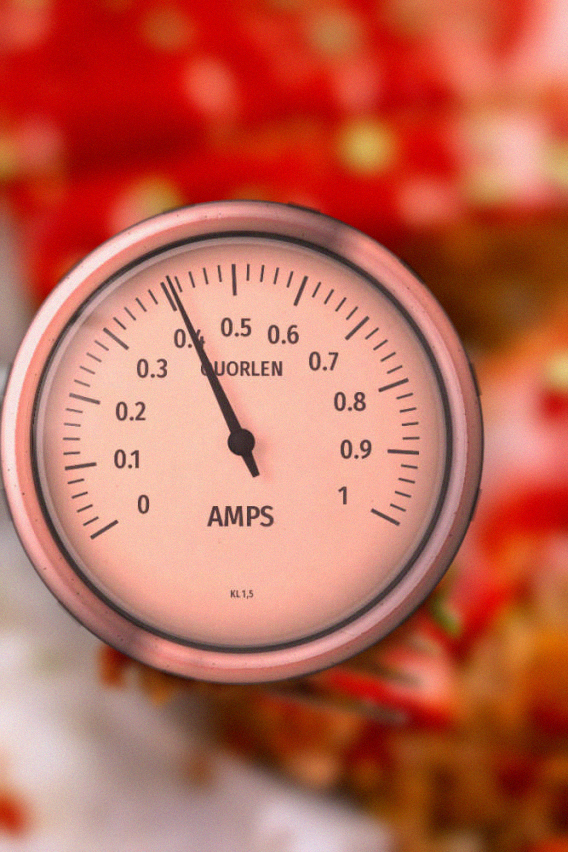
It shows value=0.41 unit=A
